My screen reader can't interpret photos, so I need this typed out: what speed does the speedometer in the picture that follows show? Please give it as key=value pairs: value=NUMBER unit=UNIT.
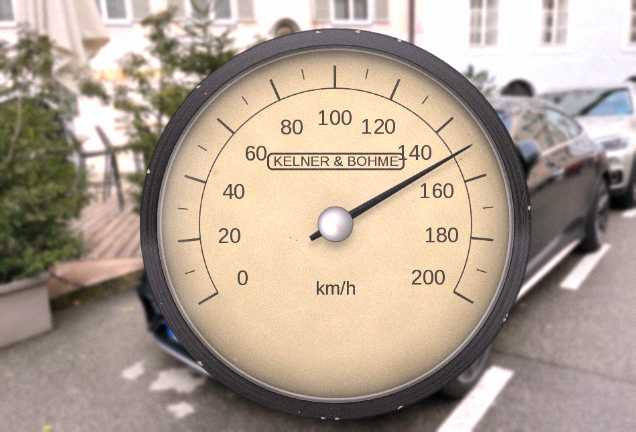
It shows value=150 unit=km/h
